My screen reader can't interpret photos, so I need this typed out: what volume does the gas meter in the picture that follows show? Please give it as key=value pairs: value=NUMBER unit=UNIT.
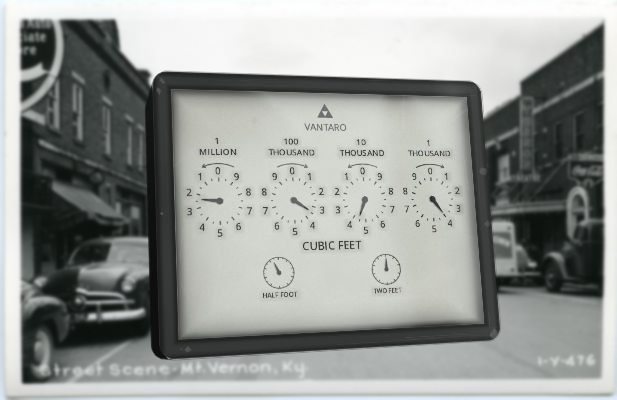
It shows value=234400 unit=ft³
